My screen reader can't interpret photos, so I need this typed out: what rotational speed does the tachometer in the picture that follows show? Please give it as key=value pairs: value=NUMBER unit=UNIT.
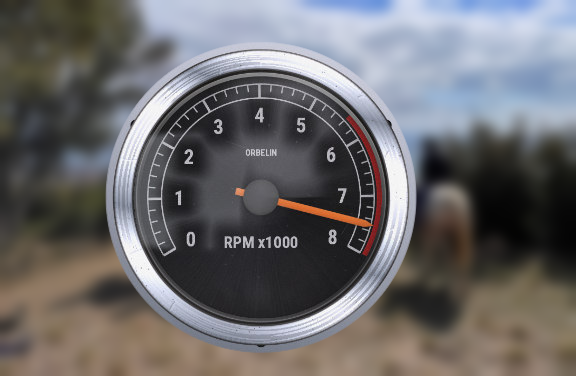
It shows value=7500 unit=rpm
